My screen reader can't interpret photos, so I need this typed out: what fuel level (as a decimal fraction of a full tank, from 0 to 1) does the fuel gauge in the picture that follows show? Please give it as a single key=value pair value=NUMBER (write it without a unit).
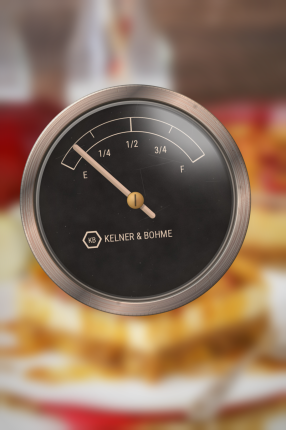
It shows value=0.125
